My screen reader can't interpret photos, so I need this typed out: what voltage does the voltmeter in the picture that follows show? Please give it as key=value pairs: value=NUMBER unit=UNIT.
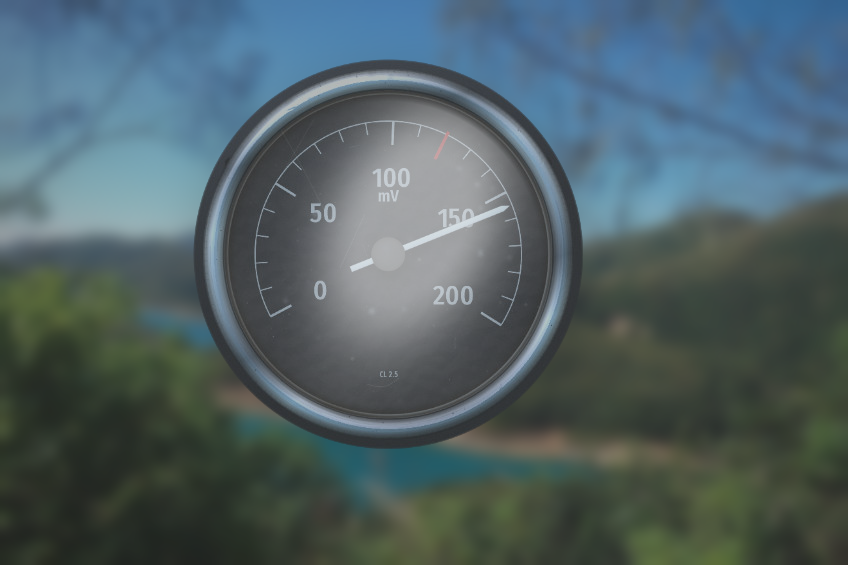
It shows value=155 unit=mV
